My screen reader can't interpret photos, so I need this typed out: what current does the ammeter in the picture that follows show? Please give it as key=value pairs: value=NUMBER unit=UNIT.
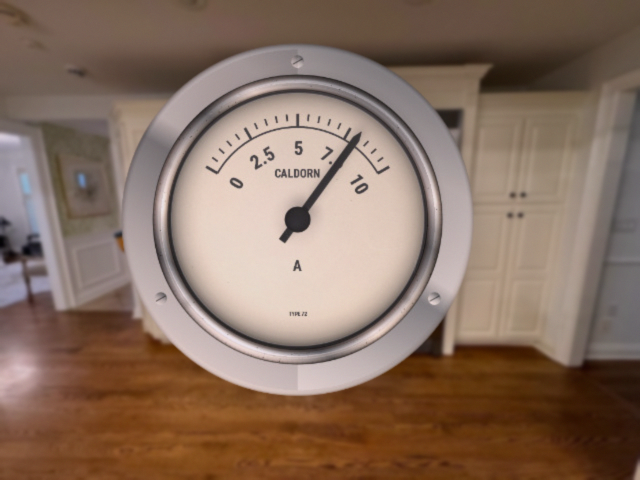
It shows value=8 unit=A
